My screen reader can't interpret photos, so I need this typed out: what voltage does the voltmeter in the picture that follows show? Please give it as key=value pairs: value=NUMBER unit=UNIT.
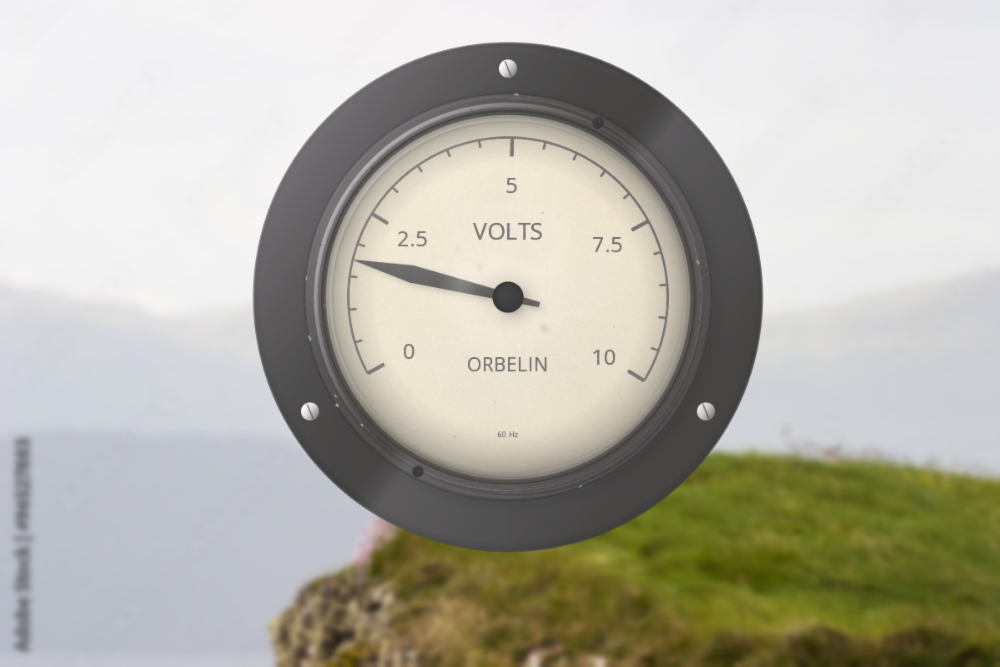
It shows value=1.75 unit=V
